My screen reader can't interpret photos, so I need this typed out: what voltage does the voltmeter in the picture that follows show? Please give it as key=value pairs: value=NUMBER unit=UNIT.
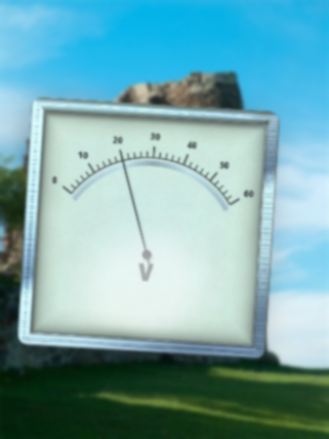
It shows value=20 unit=V
